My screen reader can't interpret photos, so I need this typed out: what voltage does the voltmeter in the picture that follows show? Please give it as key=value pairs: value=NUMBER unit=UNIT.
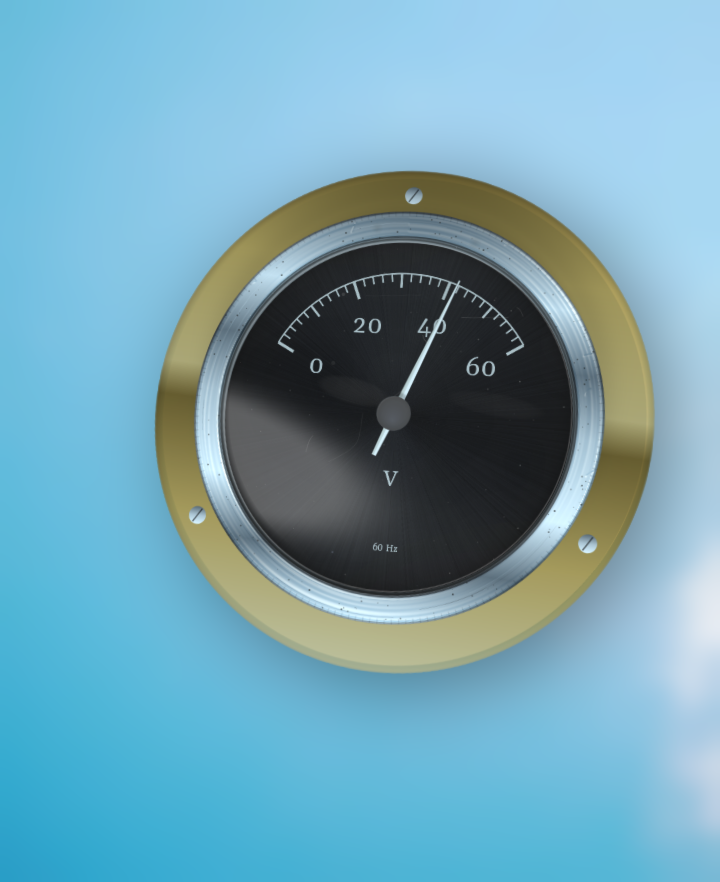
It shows value=42 unit=V
